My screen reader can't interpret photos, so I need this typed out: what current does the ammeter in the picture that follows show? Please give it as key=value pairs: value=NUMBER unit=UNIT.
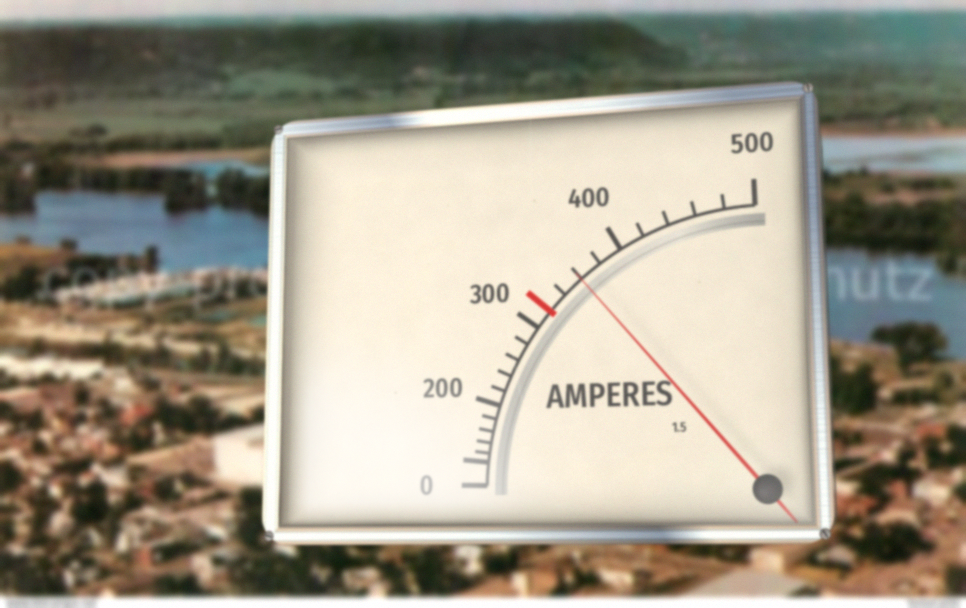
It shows value=360 unit=A
